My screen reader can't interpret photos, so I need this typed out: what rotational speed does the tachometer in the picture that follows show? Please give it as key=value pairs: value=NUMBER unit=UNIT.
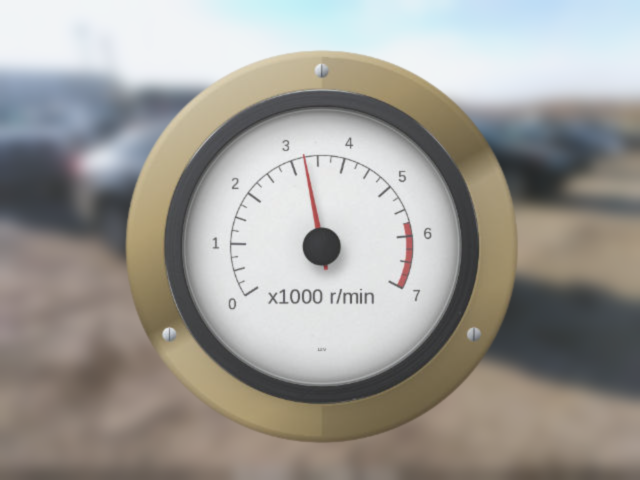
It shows value=3250 unit=rpm
